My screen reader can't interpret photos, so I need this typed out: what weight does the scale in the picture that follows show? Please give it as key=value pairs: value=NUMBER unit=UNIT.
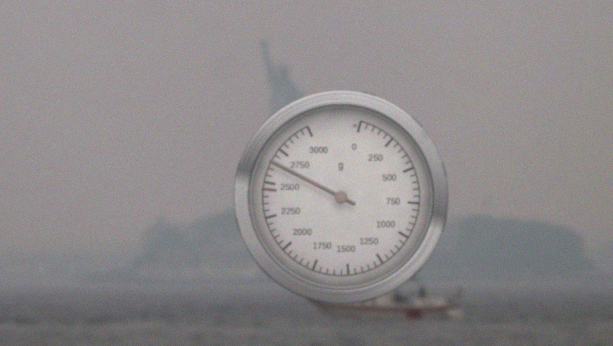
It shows value=2650 unit=g
